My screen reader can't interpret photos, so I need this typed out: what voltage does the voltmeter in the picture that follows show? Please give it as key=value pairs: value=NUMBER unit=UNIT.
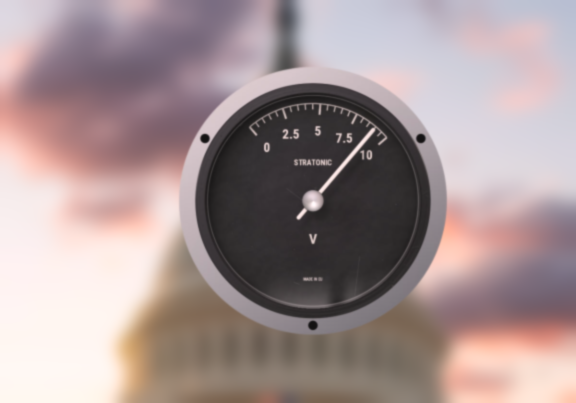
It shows value=9 unit=V
